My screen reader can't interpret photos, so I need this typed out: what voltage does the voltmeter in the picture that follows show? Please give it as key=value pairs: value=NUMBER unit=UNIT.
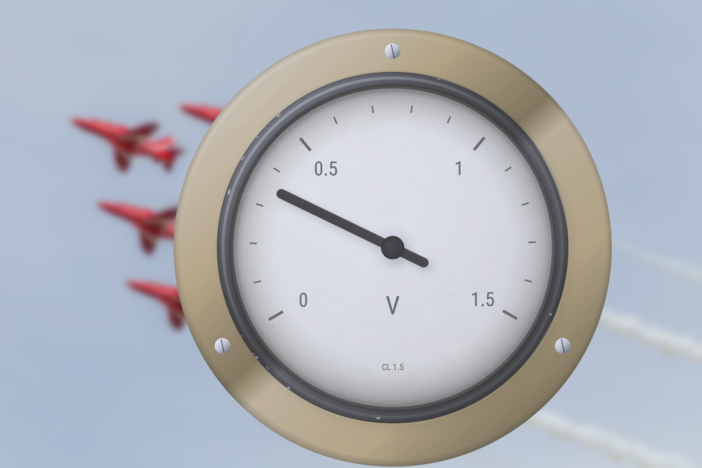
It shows value=0.35 unit=V
